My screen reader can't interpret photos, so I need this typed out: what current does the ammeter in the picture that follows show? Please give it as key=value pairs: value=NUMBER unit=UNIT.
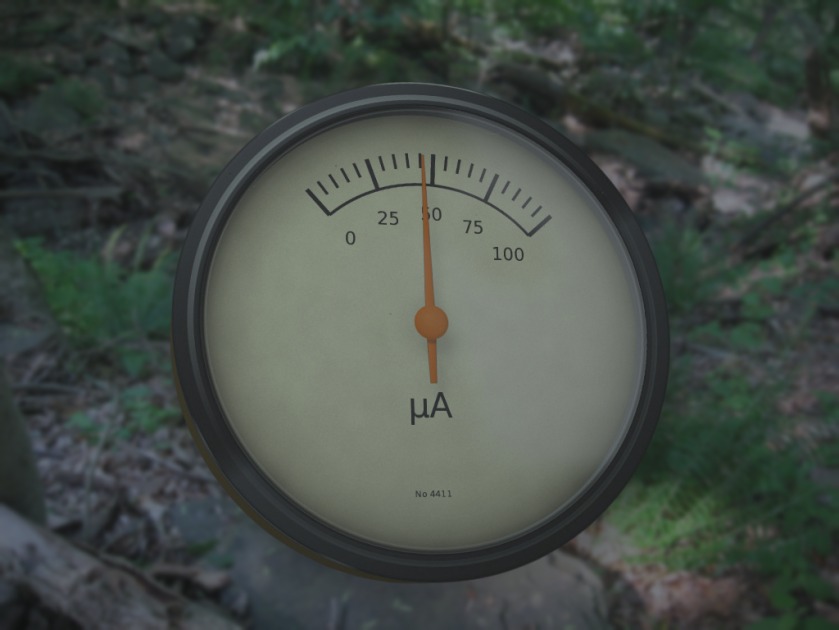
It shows value=45 unit=µA
